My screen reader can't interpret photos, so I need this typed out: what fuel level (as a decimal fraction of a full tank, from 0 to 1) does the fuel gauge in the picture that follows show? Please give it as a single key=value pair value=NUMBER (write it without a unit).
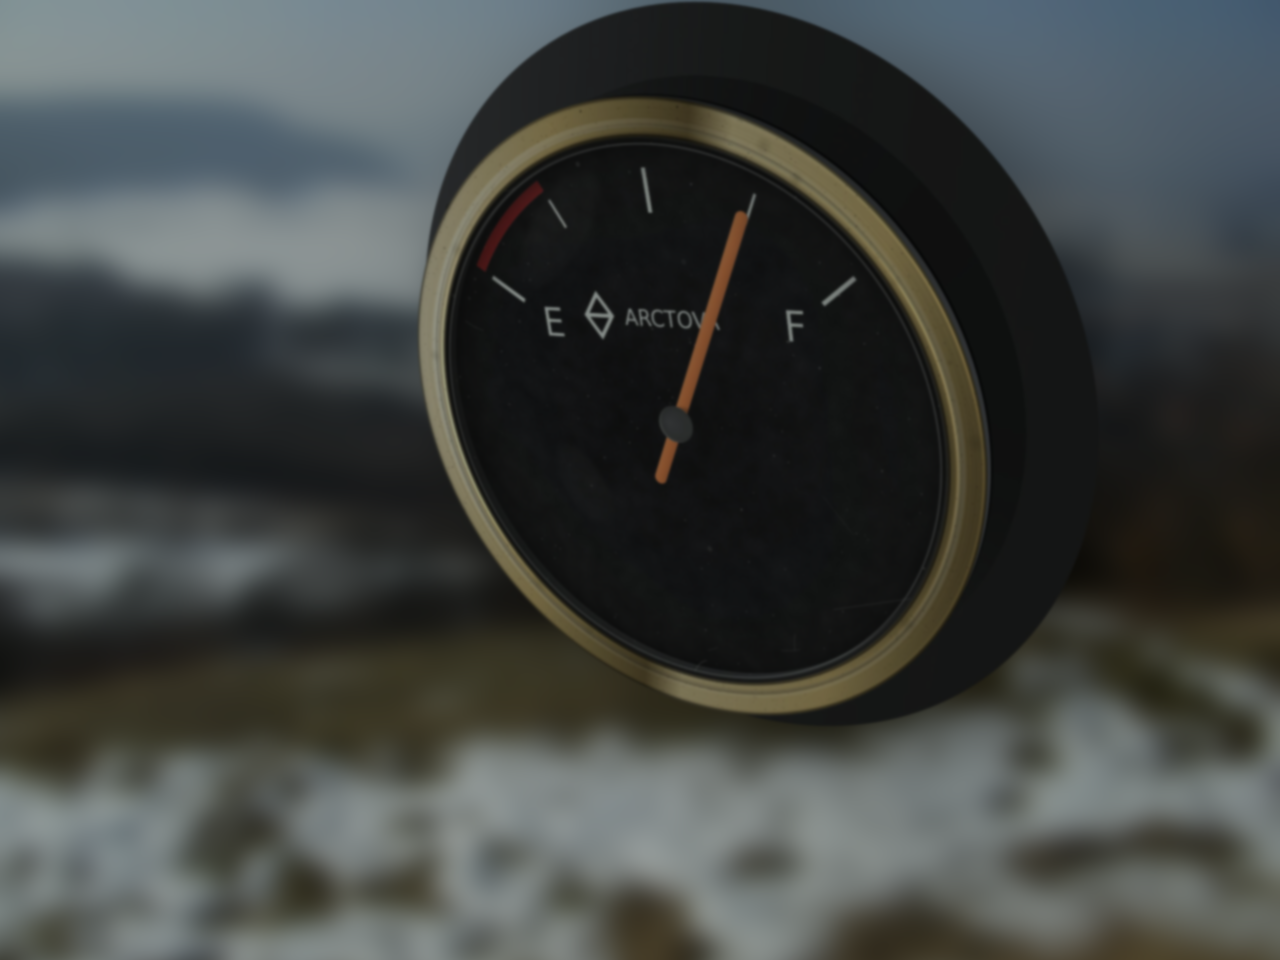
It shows value=0.75
